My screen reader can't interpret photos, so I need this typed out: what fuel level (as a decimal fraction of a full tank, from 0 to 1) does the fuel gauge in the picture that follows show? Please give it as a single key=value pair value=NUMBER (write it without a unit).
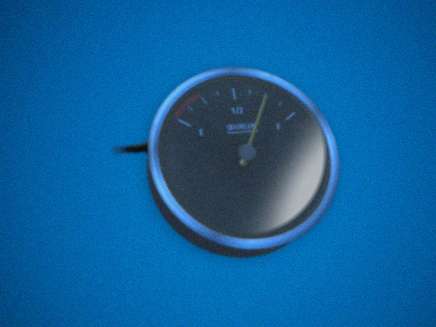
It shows value=0.75
